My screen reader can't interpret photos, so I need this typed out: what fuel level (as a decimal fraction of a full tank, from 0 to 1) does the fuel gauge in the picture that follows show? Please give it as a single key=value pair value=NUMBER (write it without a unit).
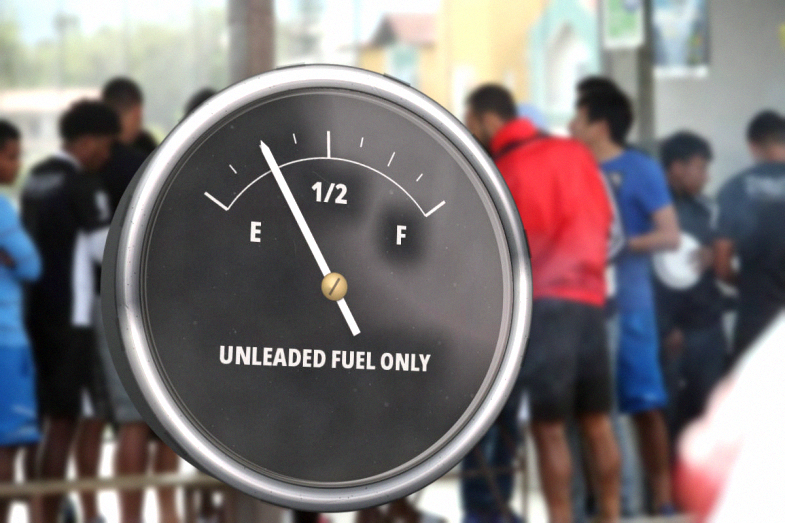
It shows value=0.25
